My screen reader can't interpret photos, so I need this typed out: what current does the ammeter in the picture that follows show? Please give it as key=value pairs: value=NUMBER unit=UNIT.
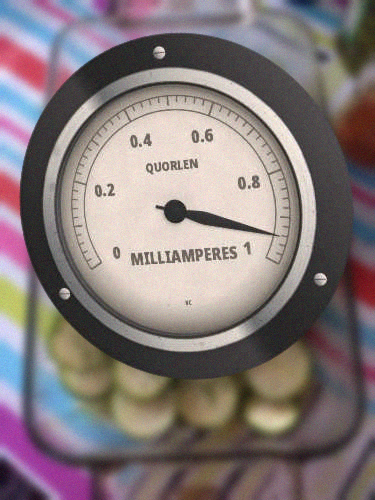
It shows value=0.94 unit=mA
